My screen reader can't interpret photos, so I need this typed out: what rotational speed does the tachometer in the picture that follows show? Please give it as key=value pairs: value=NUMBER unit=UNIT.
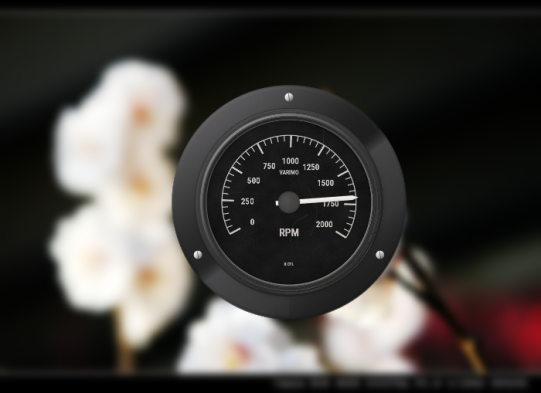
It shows value=1700 unit=rpm
